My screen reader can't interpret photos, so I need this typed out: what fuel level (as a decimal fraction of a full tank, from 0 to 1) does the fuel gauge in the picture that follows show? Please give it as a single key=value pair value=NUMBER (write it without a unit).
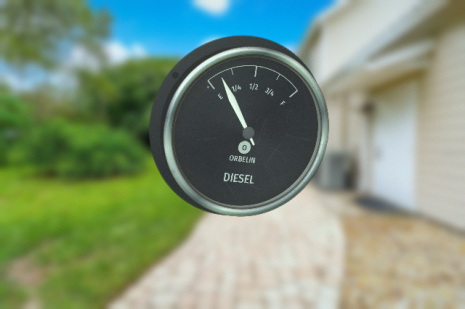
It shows value=0.125
